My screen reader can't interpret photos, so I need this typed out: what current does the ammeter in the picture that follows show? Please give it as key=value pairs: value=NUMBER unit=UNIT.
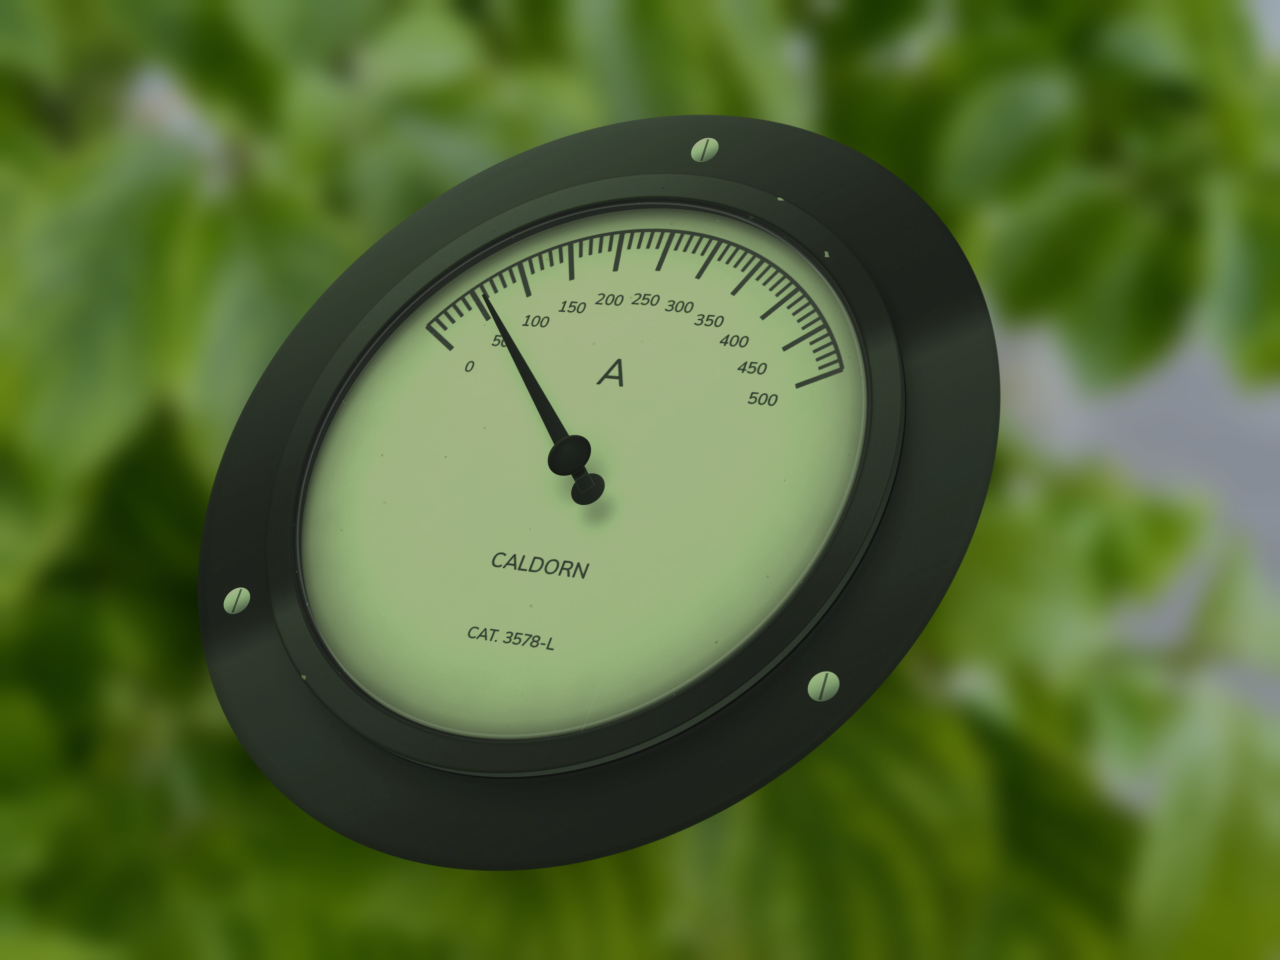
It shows value=60 unit=A
